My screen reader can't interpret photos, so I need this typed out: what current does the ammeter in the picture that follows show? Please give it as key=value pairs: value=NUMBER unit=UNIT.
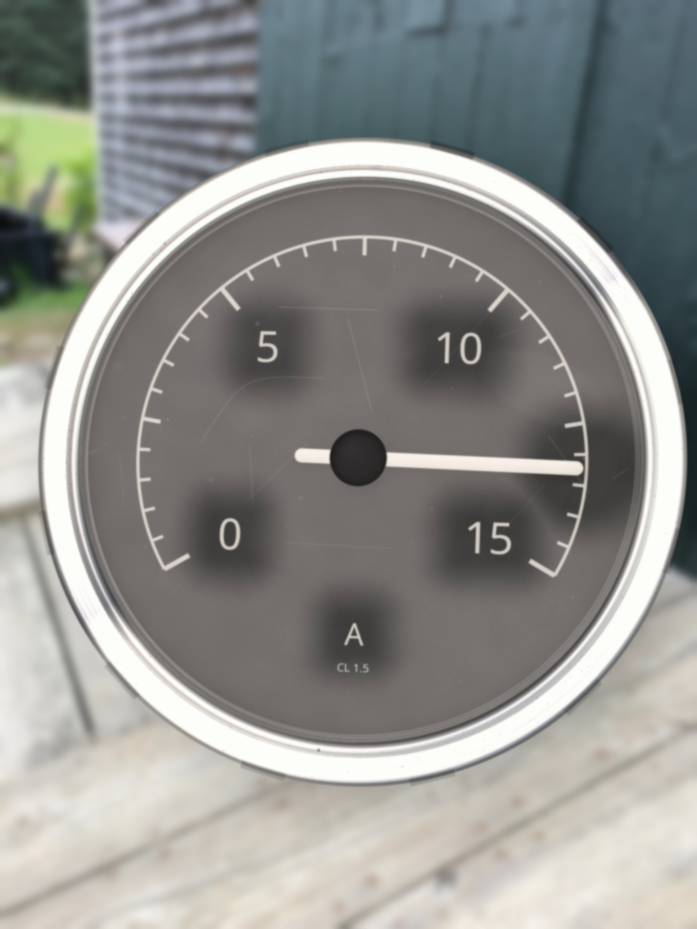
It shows value=13.25 unit=A
